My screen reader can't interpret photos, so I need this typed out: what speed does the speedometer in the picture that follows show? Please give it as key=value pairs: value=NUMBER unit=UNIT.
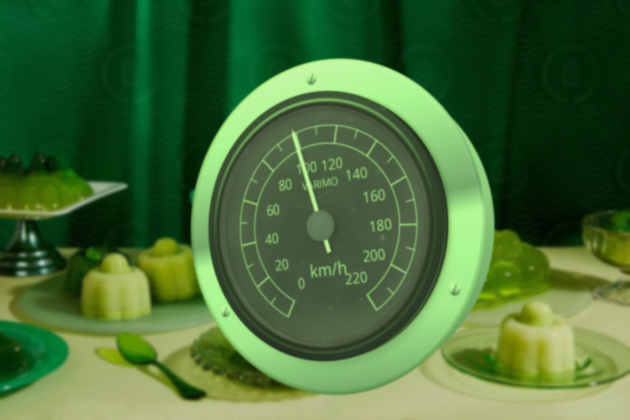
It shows value=100 unit=km/h
